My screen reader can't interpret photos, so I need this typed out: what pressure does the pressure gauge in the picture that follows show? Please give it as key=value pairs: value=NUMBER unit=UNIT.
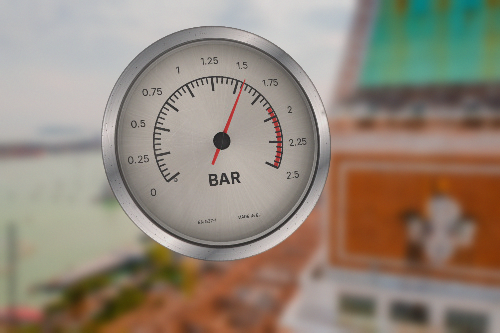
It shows value=1.55 unit=bar
